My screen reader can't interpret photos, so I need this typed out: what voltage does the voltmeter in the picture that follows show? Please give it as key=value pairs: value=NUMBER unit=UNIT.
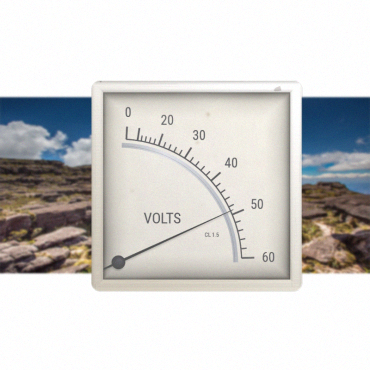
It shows value=49 unit=V
